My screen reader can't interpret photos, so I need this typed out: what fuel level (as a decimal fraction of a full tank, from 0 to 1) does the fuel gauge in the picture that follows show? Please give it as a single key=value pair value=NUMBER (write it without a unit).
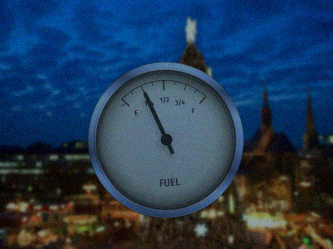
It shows value=0.25
